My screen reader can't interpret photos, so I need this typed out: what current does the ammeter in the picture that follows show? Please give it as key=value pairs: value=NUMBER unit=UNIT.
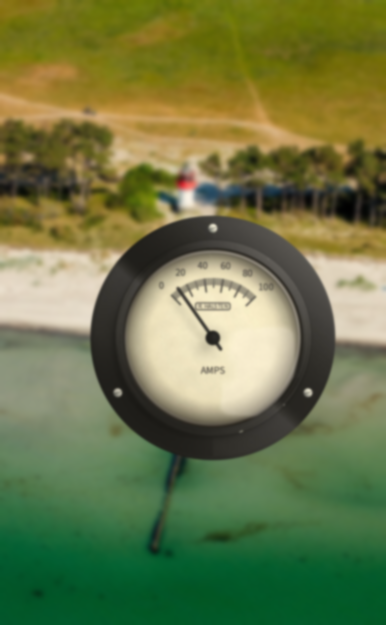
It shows value=10 unit=A
